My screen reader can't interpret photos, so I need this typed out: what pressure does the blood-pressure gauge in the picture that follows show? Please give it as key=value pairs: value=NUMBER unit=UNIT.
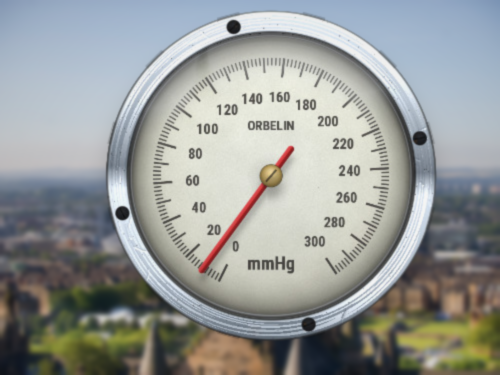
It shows value=10 unit=mmHg
